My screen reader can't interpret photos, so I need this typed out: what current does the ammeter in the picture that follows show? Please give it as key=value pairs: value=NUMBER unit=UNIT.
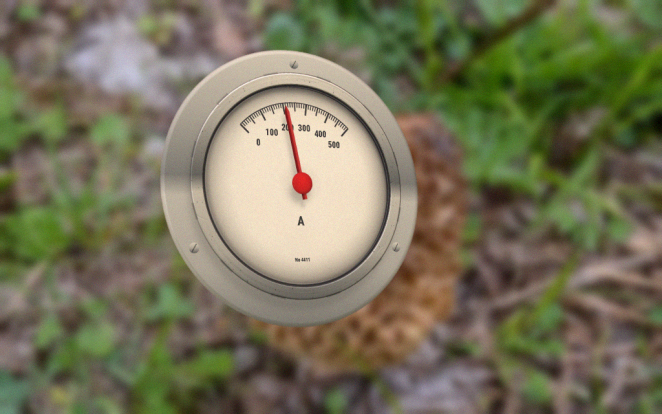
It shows value=200 unit=A
